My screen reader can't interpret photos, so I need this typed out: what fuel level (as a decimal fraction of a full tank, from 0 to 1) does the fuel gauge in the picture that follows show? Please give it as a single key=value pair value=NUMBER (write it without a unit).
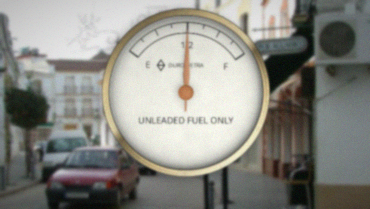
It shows value=0.5
